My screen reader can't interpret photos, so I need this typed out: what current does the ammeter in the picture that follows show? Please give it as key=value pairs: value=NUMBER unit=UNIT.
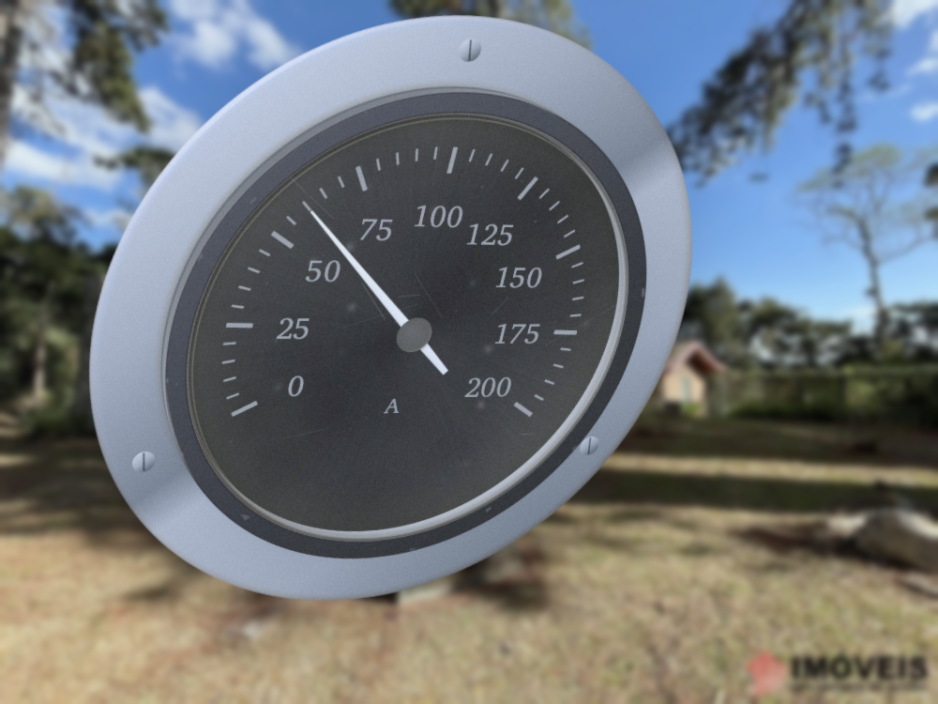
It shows value=60 unit=A
